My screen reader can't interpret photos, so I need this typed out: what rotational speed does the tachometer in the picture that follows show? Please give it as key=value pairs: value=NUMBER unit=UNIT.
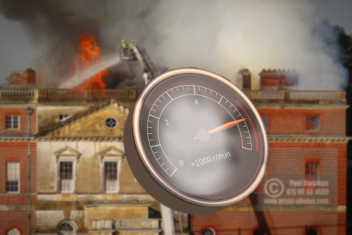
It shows value=6000 unit=rpm
